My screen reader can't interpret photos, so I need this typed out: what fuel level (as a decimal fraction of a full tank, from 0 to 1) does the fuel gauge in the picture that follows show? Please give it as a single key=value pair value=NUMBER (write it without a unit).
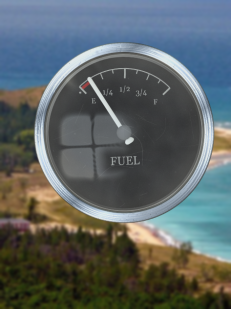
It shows value=0.125
